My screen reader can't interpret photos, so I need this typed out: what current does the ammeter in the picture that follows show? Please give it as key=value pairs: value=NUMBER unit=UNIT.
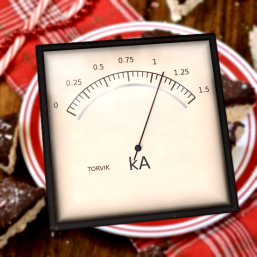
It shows value=1.1 unit=kA
